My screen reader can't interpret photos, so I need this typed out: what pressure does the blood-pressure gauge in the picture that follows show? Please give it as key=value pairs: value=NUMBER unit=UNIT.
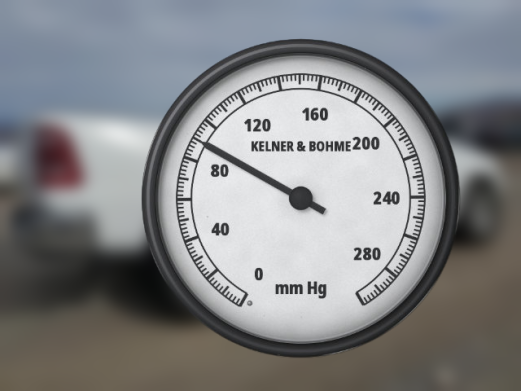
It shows value=90 unit=mmHg
